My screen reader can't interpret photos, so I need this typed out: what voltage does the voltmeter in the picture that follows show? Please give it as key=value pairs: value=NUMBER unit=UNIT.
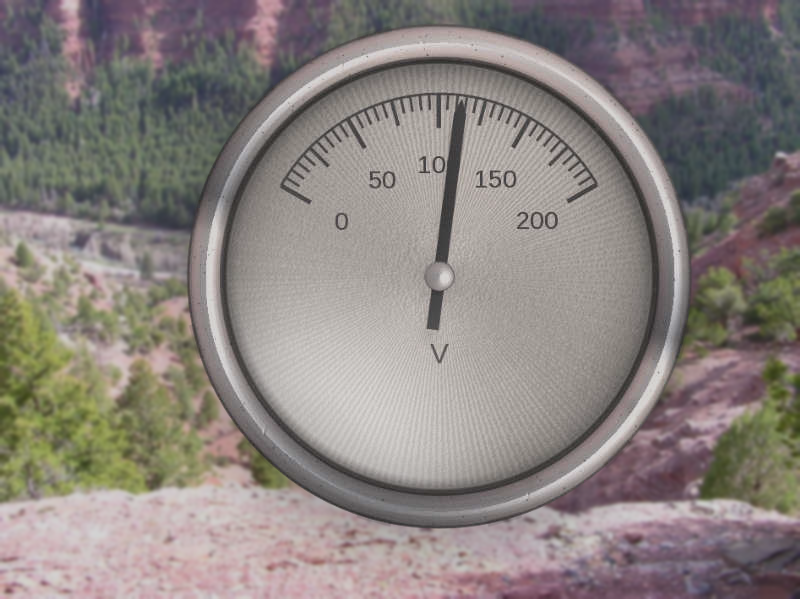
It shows value=112.5 unit=V
